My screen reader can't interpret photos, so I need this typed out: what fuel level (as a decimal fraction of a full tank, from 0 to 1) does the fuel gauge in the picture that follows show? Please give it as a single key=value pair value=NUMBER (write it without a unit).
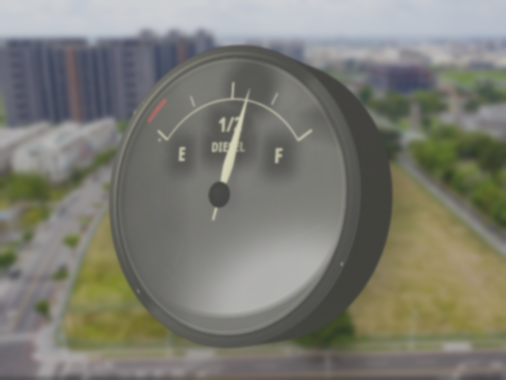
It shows value=0.625
